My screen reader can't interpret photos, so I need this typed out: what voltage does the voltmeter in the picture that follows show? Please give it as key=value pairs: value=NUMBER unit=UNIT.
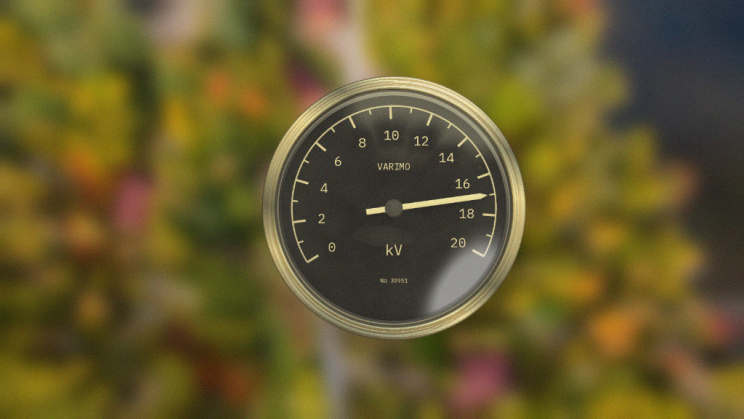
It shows value=17 unit=kV
